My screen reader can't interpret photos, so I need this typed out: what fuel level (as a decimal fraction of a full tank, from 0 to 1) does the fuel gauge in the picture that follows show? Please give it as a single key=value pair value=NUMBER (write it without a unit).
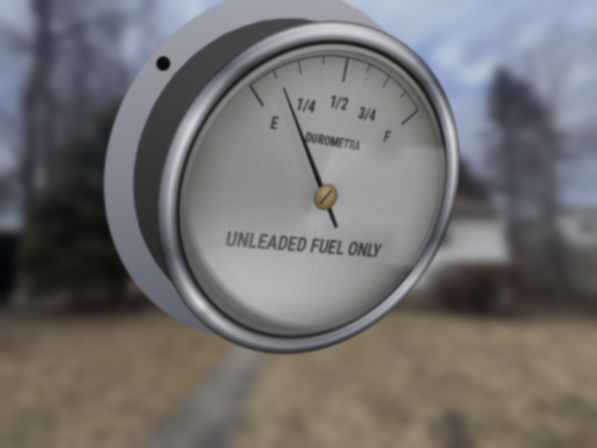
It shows value=0.125
